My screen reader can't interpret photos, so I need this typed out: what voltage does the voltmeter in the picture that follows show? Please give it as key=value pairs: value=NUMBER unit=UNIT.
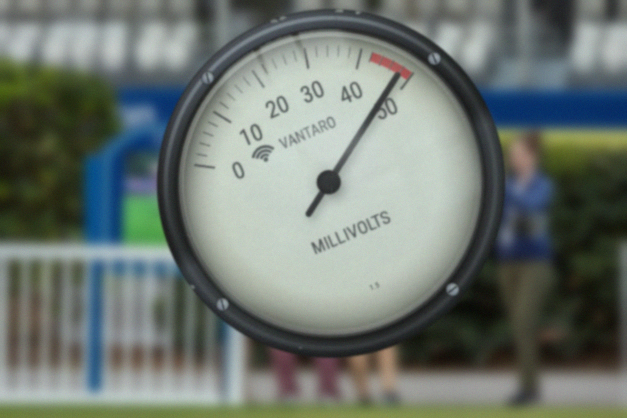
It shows value=48 unit=mV
